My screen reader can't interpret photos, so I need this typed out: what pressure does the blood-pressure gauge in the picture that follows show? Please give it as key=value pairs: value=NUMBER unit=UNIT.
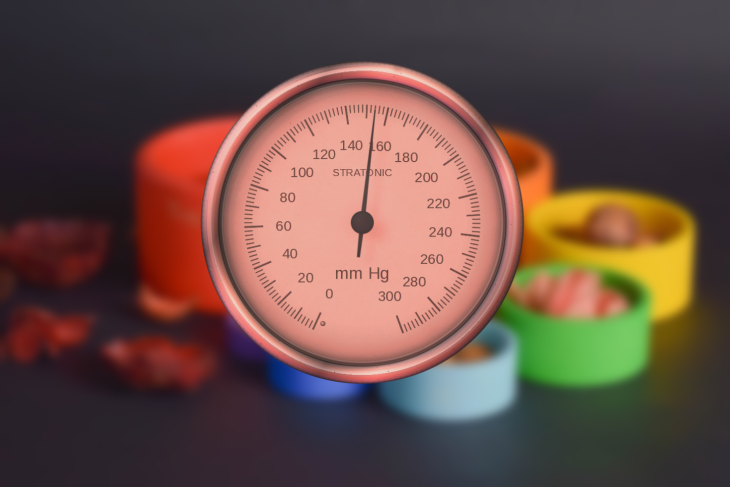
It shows value=154 unit=mmHg
